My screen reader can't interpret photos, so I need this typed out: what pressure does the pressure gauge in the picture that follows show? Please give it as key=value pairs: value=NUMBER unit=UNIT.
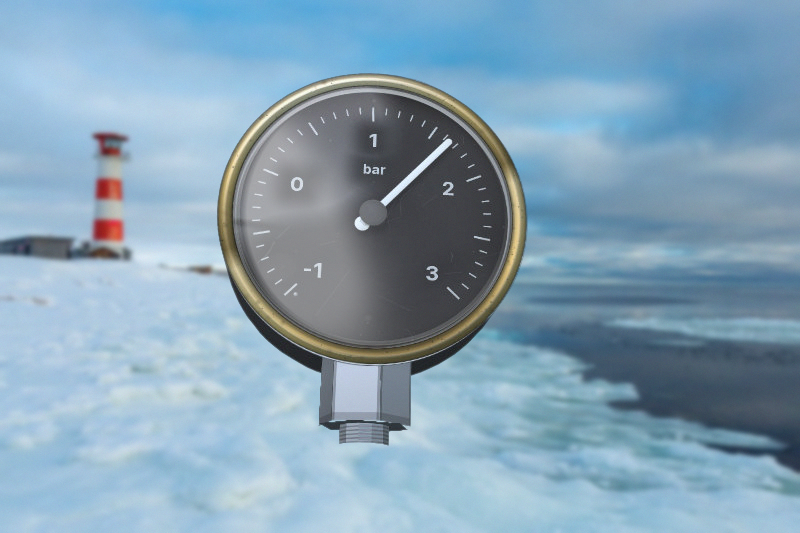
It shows value=1.65 unit=bar
